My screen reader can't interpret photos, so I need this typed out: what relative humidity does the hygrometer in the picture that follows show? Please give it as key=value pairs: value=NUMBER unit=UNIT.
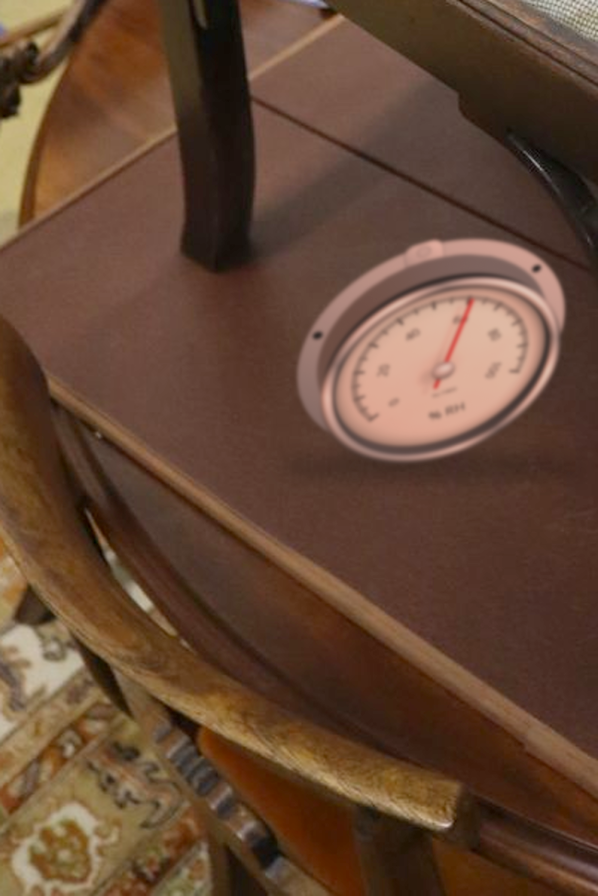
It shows value=60 unit=%
